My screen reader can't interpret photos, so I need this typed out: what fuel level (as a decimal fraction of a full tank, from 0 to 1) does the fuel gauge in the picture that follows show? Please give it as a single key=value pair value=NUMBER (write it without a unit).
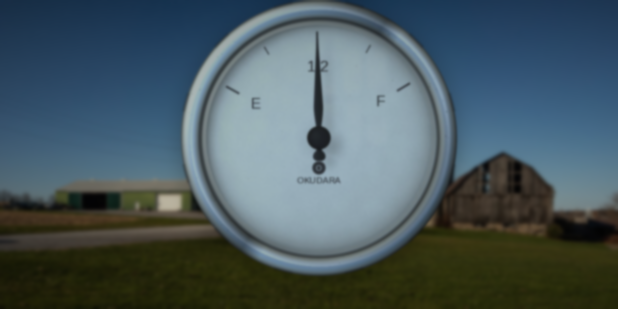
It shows value=0.5
